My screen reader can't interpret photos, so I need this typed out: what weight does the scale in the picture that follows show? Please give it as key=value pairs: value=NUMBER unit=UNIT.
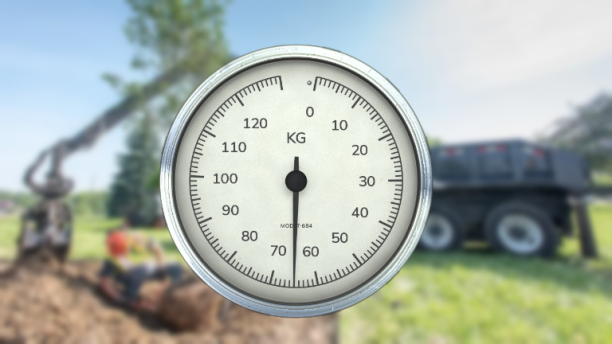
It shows value=65 unit=kg
